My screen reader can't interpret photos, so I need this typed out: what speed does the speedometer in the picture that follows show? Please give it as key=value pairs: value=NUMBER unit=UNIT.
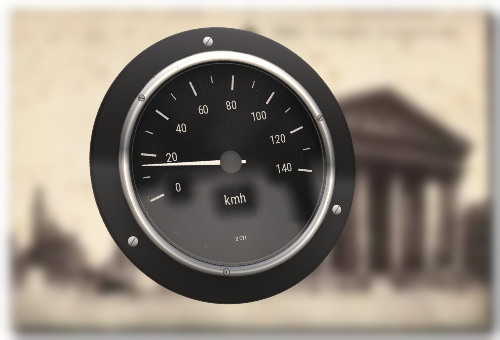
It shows value=15 unit=km/h
